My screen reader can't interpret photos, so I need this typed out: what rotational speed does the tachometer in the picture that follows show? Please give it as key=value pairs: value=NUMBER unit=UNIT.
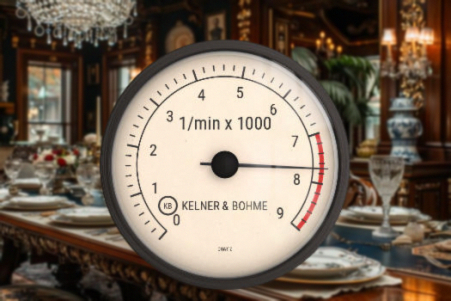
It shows value=7700 unit=rpm
